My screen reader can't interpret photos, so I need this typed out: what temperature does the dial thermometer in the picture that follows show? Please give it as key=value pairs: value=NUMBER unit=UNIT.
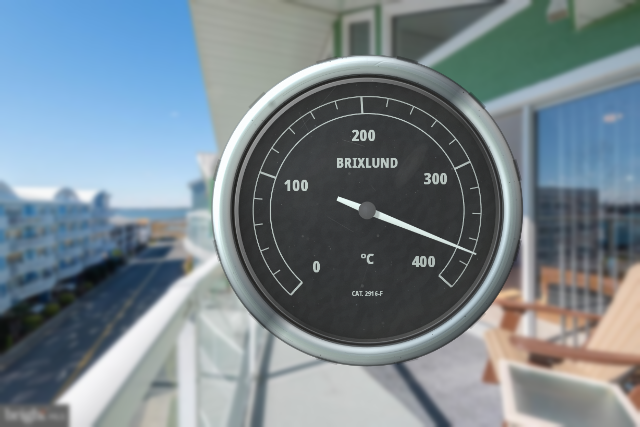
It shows value=370 unit=°C
